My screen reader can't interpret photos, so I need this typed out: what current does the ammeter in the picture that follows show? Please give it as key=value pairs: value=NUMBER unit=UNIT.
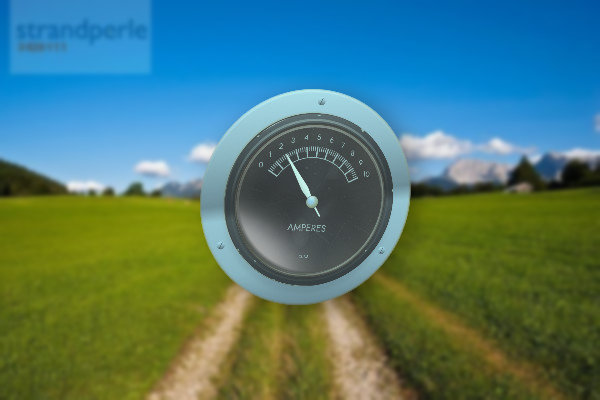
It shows value=2 unit=A
